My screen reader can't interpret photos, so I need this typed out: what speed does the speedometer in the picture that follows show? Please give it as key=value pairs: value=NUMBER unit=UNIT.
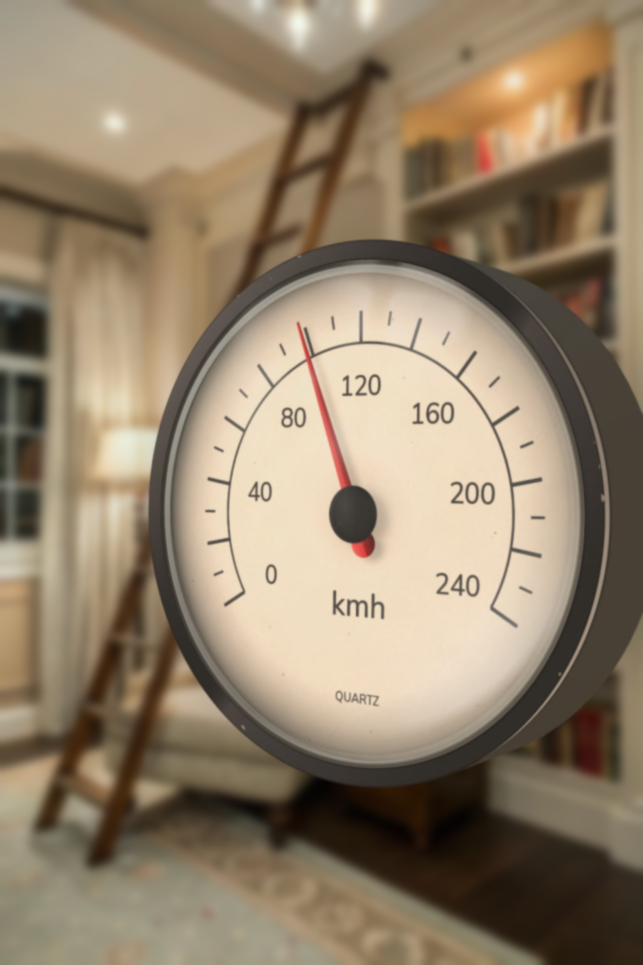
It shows value=100 unit=km/h
